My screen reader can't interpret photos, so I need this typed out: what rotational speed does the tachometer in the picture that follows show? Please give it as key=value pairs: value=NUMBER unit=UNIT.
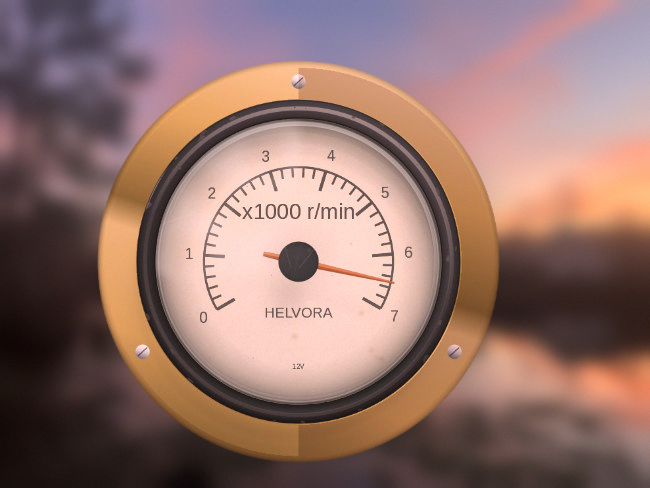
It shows value=6500 unit=rpm
